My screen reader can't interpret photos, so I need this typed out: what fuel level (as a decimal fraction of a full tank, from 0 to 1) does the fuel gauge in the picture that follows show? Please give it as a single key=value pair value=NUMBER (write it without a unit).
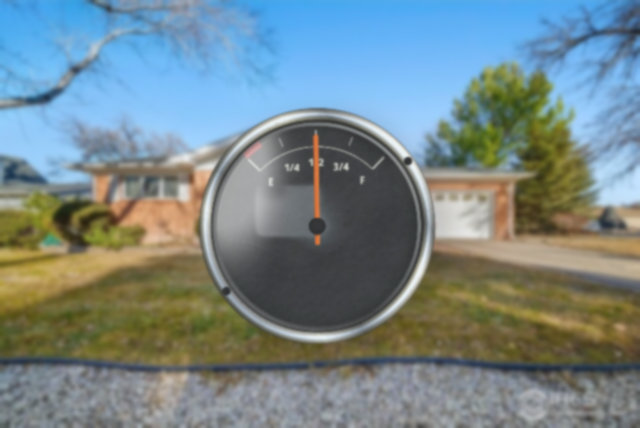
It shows value=0.5
